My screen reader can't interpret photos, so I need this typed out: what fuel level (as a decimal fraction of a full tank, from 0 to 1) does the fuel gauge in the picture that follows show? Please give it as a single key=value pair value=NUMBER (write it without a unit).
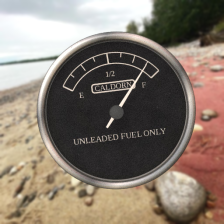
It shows value=0.875
